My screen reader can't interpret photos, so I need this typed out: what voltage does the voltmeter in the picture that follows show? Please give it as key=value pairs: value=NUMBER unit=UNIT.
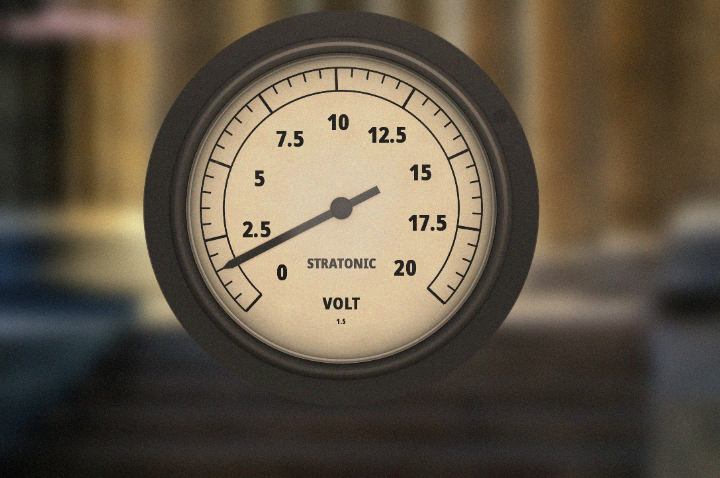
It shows value=1.5 unit=V
